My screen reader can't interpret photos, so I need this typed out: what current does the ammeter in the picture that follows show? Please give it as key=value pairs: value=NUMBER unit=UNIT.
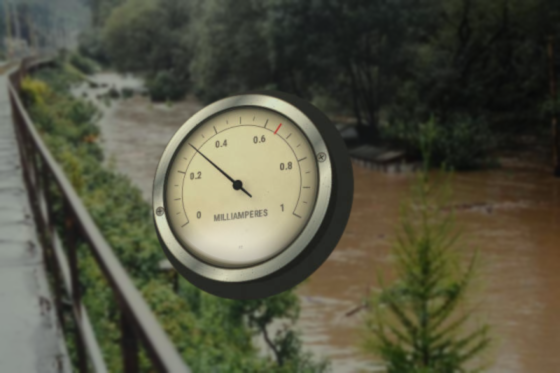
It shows value=0.3 unit=mA
